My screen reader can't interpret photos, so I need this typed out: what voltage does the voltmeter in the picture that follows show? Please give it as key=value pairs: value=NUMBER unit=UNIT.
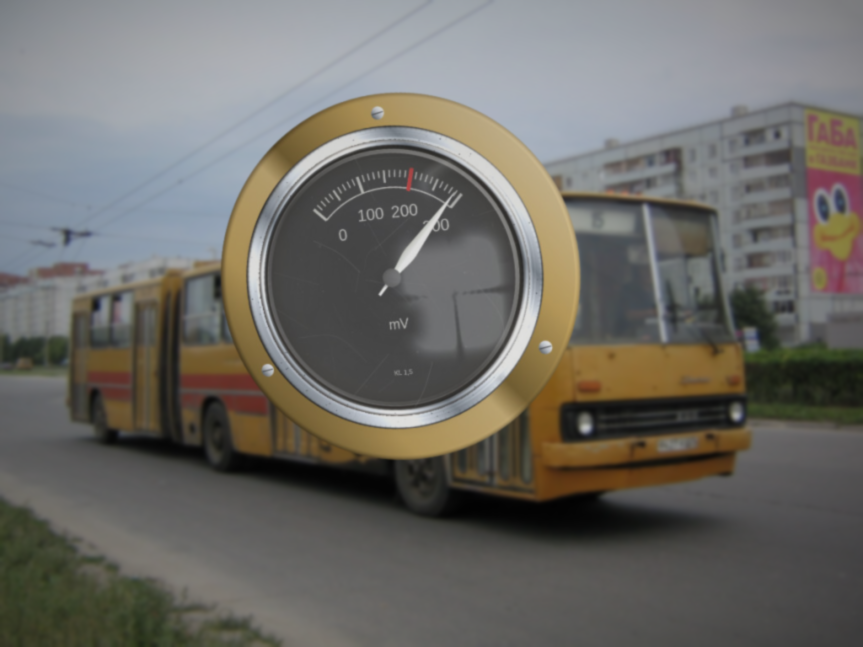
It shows value=290 unit=mV
